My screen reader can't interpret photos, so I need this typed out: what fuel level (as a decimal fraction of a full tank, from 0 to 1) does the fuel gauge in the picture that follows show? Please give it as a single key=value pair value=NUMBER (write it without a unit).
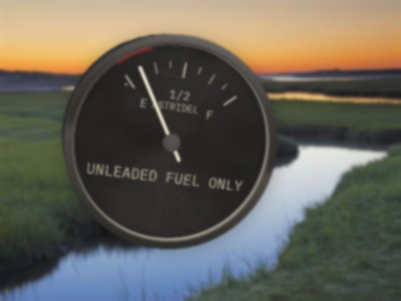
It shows value=0.125
